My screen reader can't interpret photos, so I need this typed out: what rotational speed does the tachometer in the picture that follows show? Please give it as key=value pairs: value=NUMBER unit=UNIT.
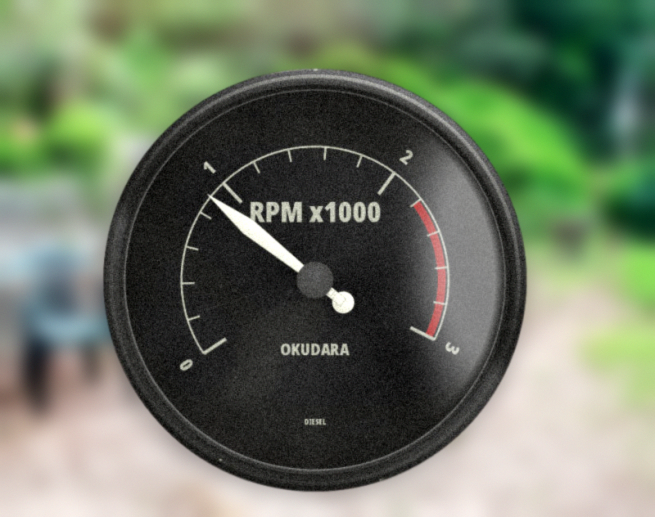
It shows value=900 unit=rpm
